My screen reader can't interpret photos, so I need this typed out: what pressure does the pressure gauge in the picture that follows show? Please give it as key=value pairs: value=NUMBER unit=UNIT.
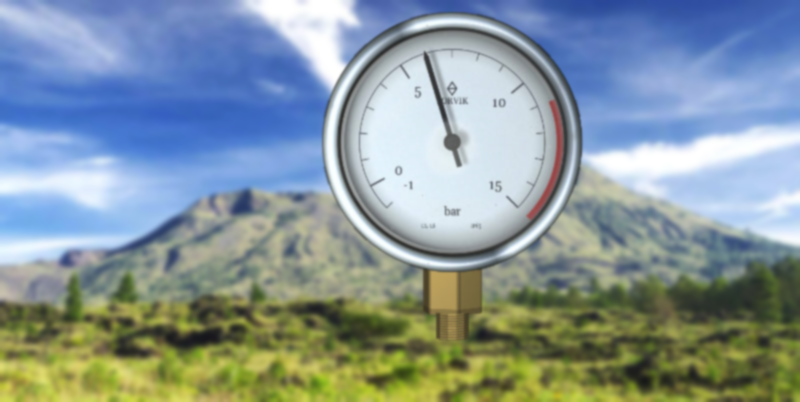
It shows value=6 unit=bar
